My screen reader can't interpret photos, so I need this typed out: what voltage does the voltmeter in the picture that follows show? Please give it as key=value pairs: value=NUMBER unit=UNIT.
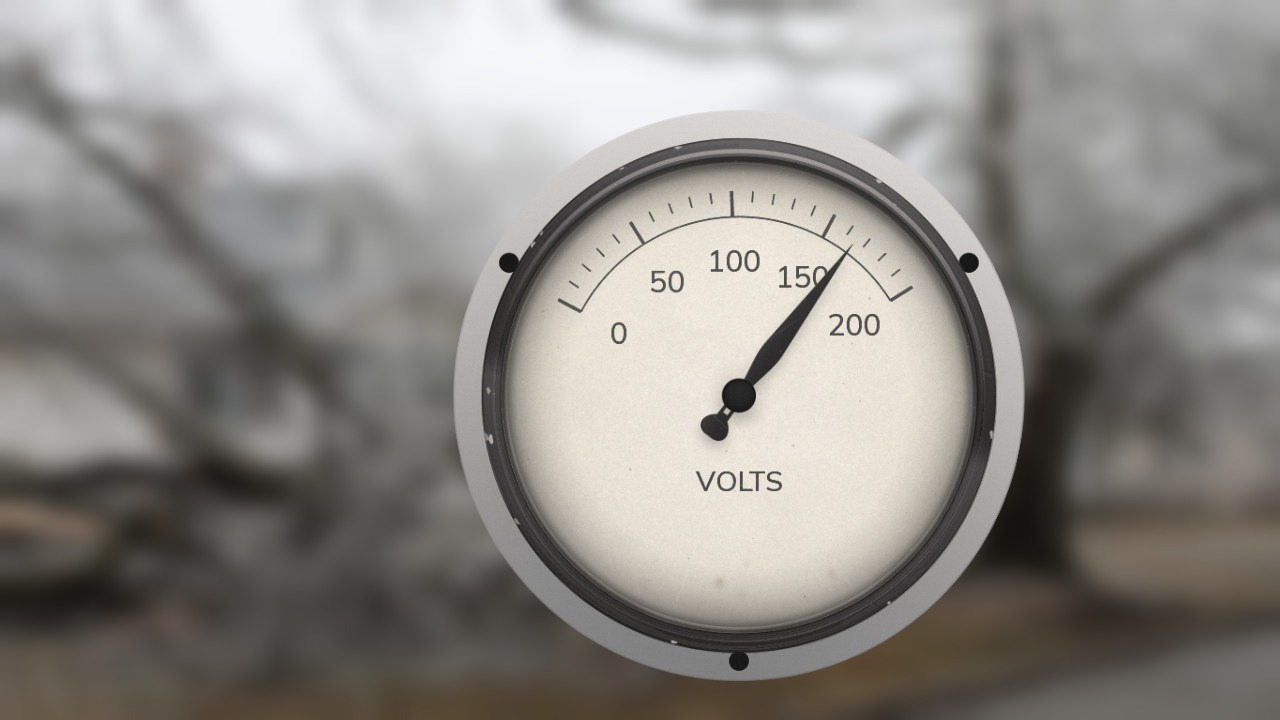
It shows value=165 unit=V
